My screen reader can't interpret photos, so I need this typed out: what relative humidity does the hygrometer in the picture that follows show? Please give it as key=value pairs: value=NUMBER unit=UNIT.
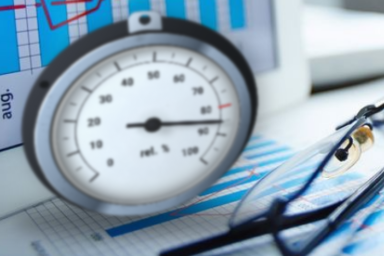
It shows value=85 unit=%
